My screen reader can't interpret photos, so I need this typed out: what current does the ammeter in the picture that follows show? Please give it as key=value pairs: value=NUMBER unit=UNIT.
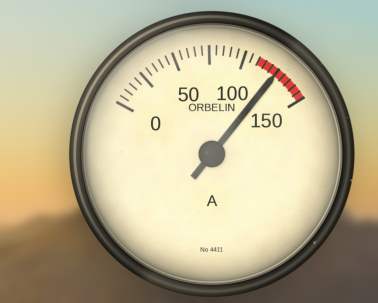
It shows value=125 unit=A
